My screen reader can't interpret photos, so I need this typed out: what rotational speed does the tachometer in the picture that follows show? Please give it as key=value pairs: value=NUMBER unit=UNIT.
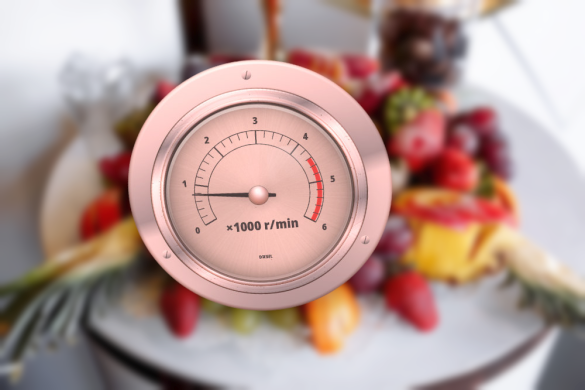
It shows value=800 unit=rpm
